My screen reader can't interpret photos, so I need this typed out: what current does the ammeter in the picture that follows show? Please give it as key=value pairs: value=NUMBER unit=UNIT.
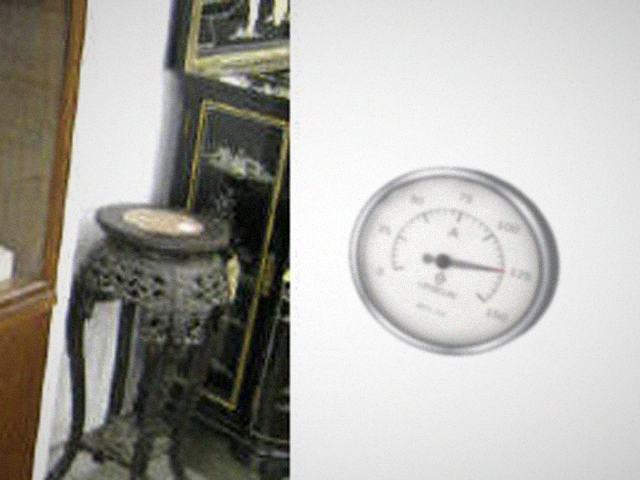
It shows value=125 unit=A
